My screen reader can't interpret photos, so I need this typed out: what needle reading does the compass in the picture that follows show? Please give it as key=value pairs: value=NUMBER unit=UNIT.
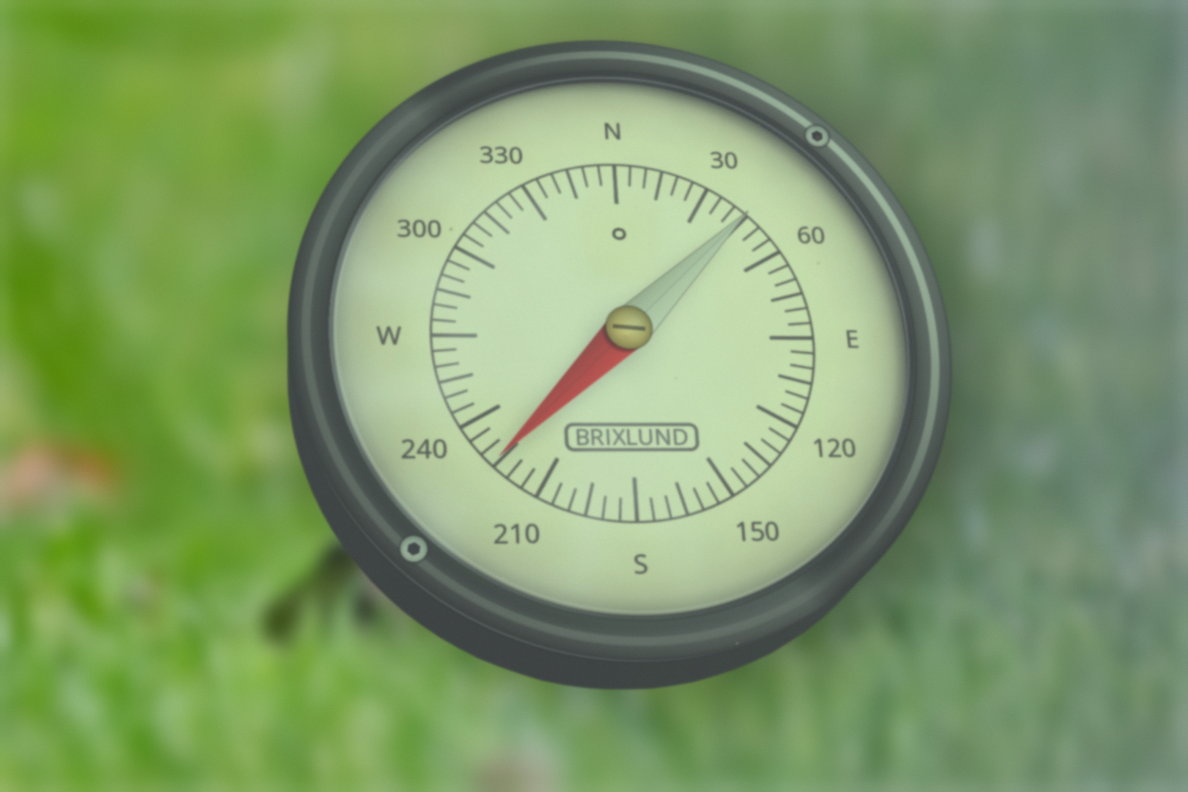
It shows value=225 unit=°
